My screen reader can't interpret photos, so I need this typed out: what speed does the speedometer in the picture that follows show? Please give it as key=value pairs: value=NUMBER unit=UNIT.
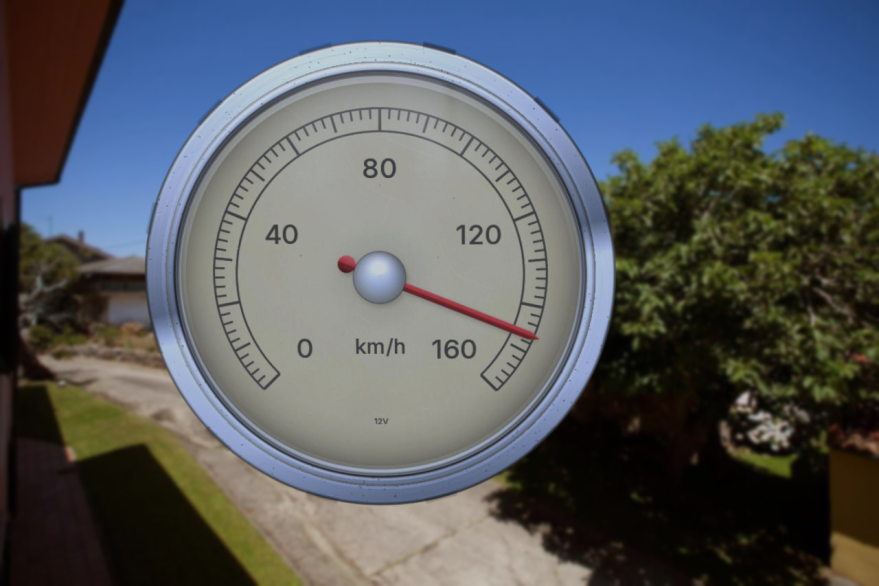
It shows value=146 unit=km/h
